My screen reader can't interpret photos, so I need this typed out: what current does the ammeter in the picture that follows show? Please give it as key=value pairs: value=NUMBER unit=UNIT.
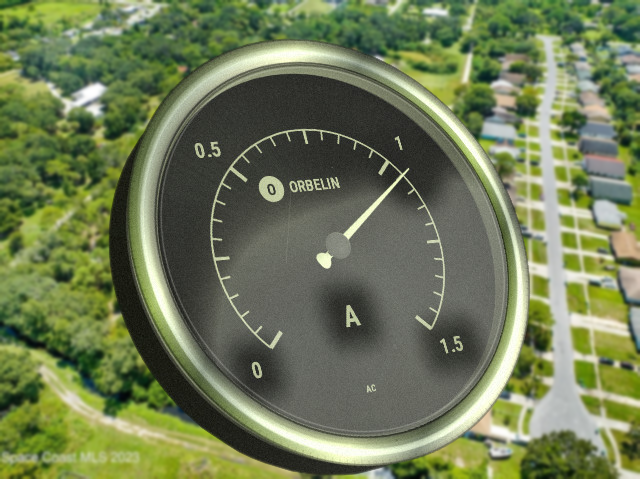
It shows value=1.05 unit=A
